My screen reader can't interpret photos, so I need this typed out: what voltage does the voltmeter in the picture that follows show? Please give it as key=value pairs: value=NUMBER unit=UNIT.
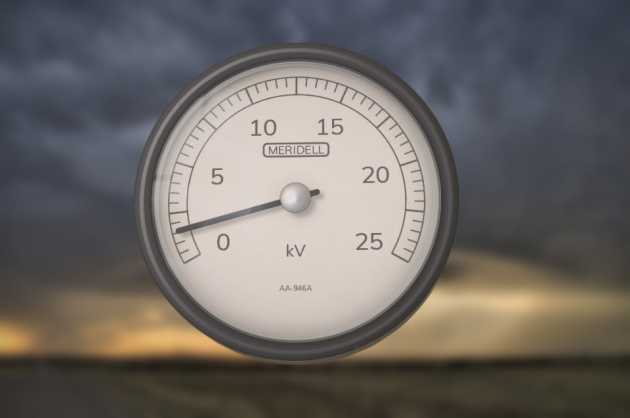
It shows value=1.5 unit=kV
